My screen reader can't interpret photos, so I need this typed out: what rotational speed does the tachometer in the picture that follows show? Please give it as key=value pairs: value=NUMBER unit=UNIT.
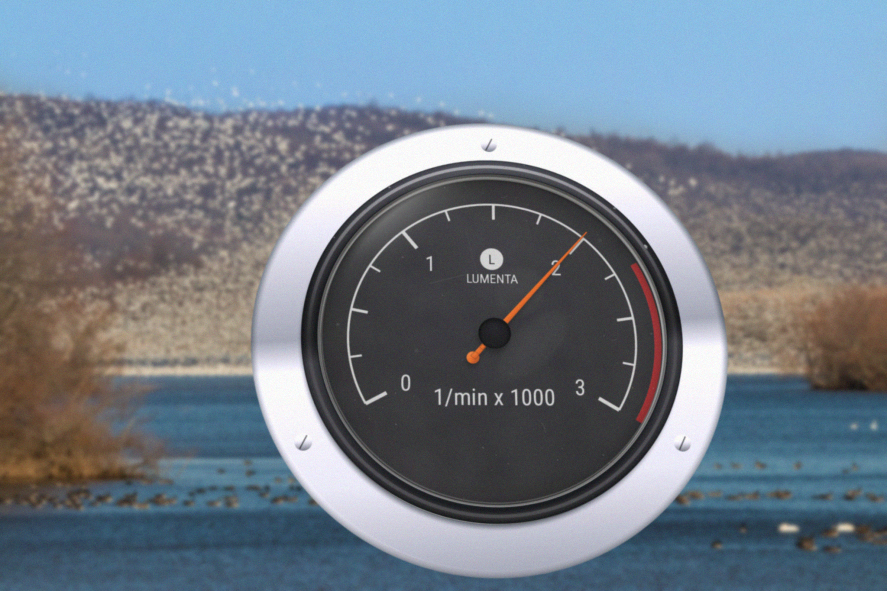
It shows value=2000 unit=rpm
